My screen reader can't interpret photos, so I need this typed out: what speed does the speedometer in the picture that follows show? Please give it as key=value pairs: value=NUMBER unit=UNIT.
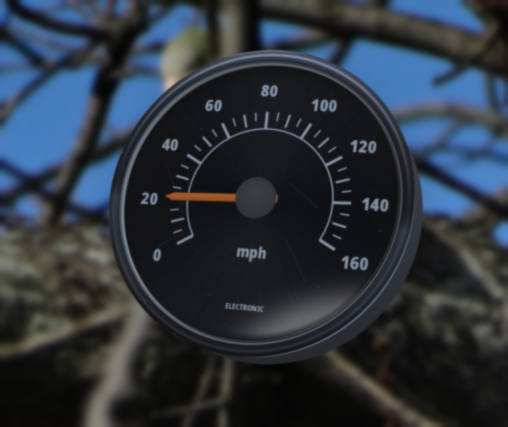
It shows value=20 unit=mph
